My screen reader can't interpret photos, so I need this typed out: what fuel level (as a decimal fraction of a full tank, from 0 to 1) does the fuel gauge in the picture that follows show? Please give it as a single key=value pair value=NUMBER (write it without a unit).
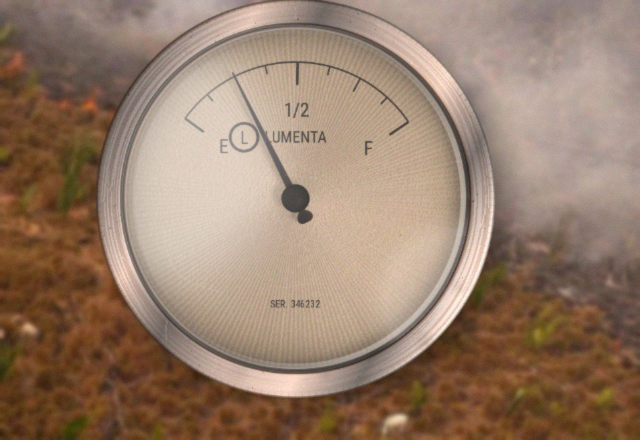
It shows value=0.25
